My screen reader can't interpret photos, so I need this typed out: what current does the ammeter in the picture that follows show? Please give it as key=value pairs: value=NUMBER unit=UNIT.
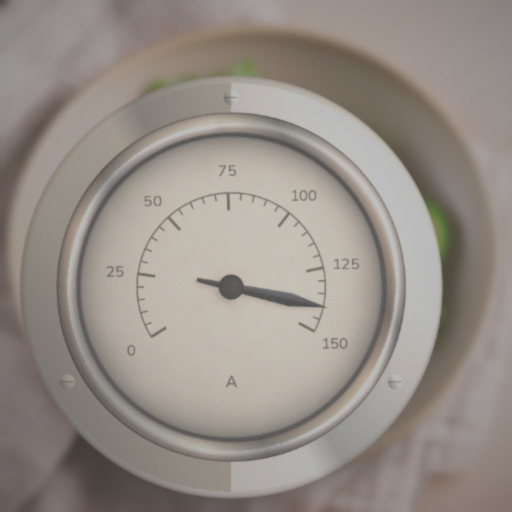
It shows value=140 unit=A
